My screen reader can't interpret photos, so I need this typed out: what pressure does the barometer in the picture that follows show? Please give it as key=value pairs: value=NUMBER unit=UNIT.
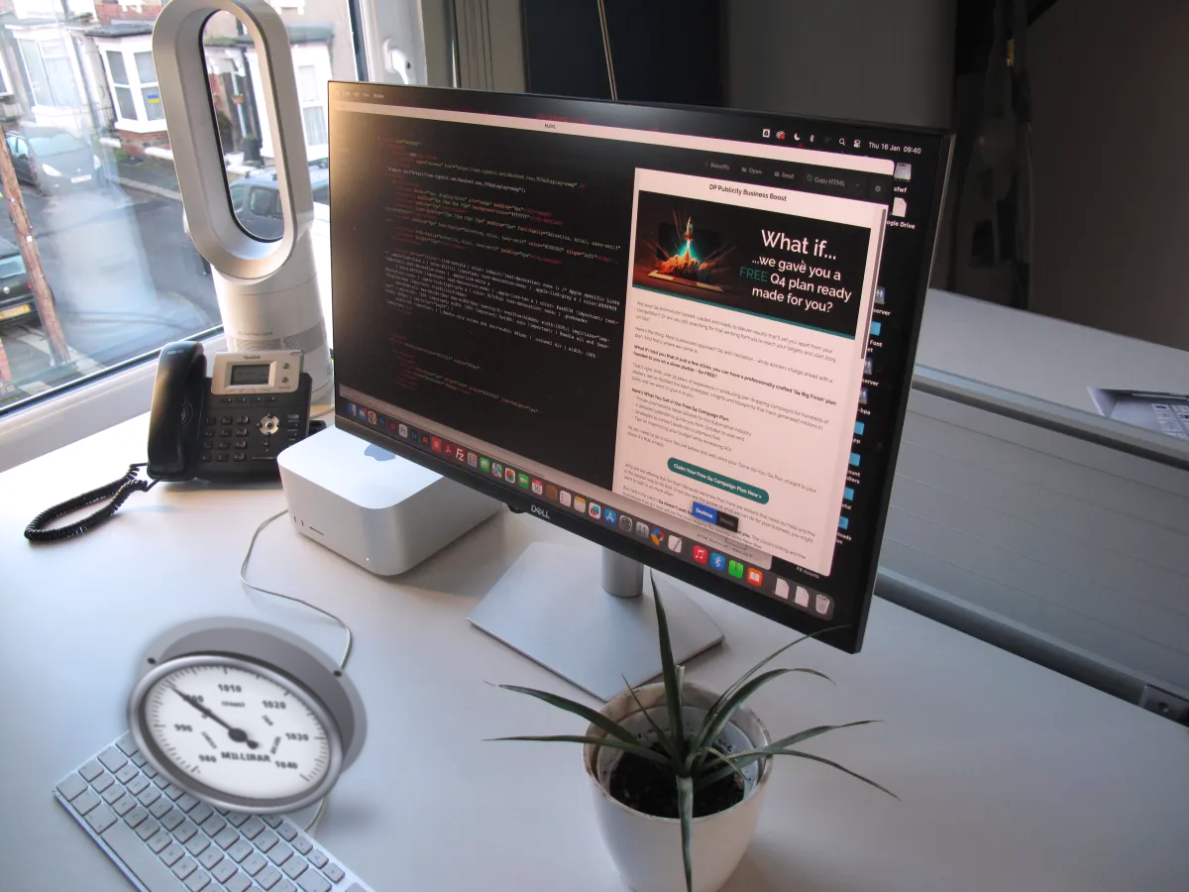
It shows value=1000 unit=mbar
